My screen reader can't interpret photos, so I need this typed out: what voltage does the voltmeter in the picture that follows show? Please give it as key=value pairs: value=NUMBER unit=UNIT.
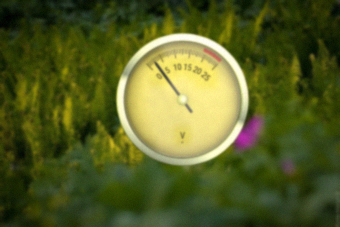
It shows value=2.5 unit=V
